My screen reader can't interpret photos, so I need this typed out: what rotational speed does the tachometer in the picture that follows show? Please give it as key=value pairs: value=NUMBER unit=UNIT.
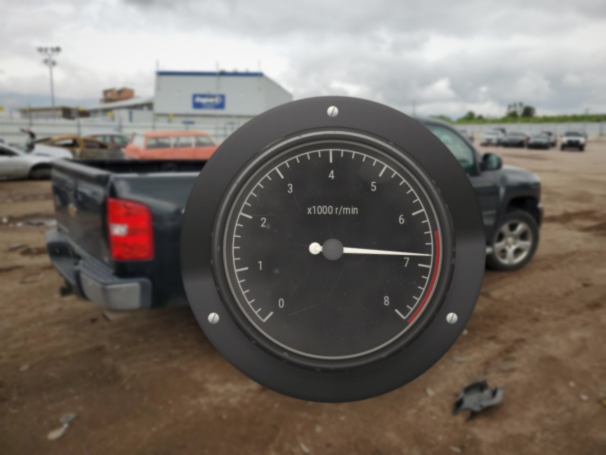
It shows value=6800 unit=rpm
